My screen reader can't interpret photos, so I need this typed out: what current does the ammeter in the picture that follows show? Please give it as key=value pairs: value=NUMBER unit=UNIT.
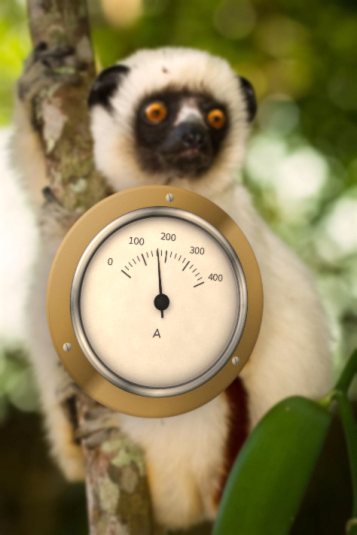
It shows value=160 unit=A
